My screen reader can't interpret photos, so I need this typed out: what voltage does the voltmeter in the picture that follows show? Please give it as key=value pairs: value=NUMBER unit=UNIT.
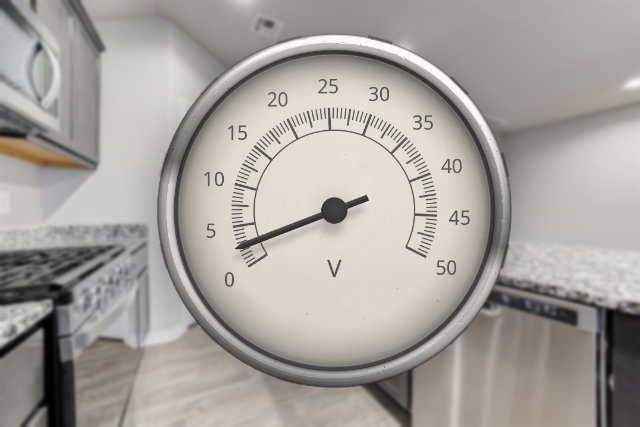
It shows value=2.5 unit=V
